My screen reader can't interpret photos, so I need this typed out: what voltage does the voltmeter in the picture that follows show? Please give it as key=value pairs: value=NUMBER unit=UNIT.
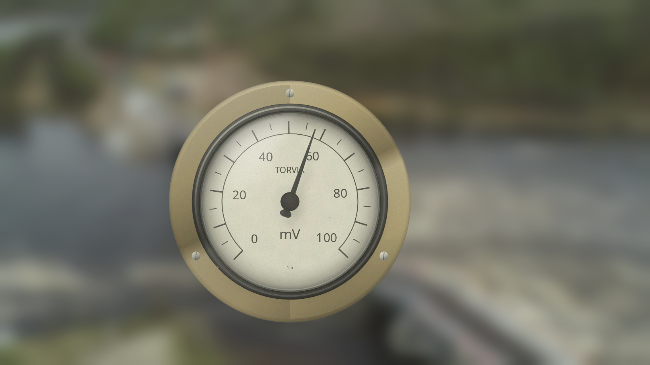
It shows value=57.5 unit=mV
